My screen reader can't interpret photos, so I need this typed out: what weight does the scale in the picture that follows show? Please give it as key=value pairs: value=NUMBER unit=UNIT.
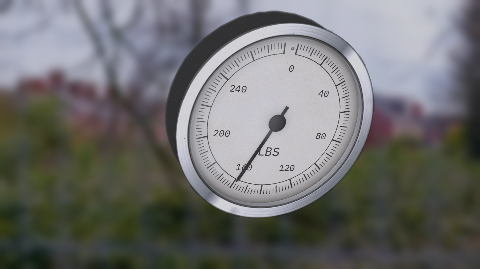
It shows value=160 unit=lb
